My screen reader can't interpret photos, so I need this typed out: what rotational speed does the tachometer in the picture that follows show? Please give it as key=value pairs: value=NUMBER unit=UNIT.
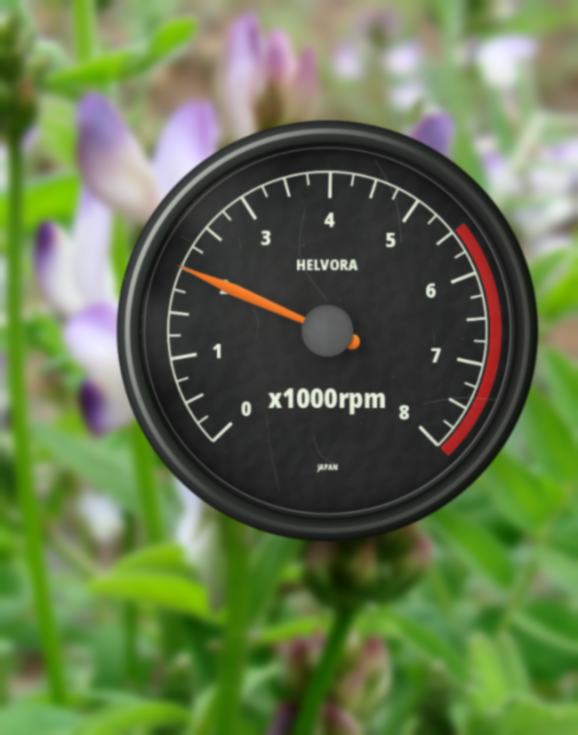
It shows value=2000 unit=rpm
